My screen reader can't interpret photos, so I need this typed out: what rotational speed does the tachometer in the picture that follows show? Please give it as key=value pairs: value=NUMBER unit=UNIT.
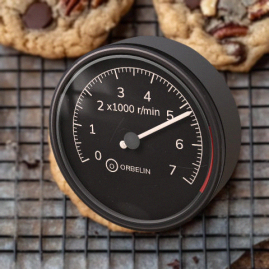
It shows value=5200 unit=rpm
